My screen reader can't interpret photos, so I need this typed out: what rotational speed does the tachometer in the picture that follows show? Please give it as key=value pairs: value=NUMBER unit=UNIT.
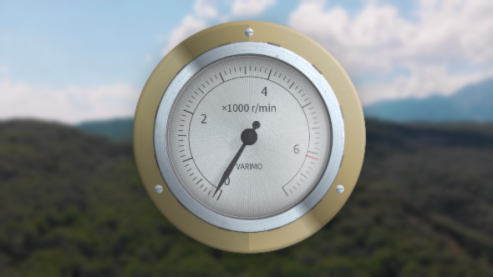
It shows value=100 unit=rpm
